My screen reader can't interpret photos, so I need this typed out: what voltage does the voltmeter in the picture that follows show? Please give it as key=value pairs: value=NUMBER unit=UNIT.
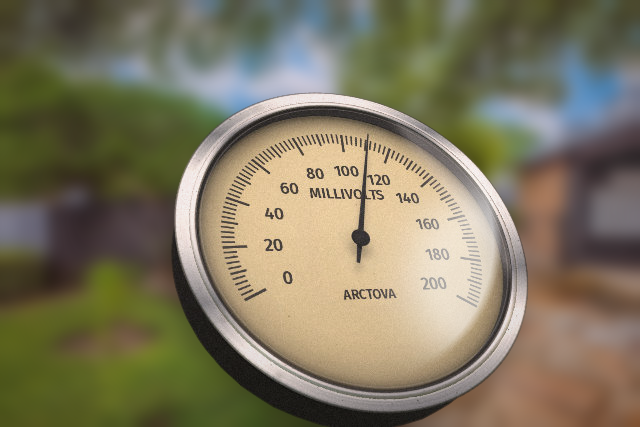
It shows value=110 unit=mV
